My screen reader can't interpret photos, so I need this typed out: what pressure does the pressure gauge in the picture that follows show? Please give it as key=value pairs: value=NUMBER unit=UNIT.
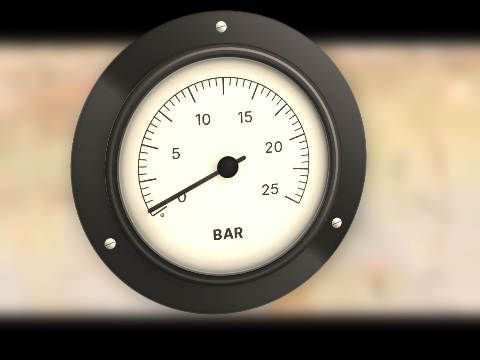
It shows value=0.5 unit=bar
